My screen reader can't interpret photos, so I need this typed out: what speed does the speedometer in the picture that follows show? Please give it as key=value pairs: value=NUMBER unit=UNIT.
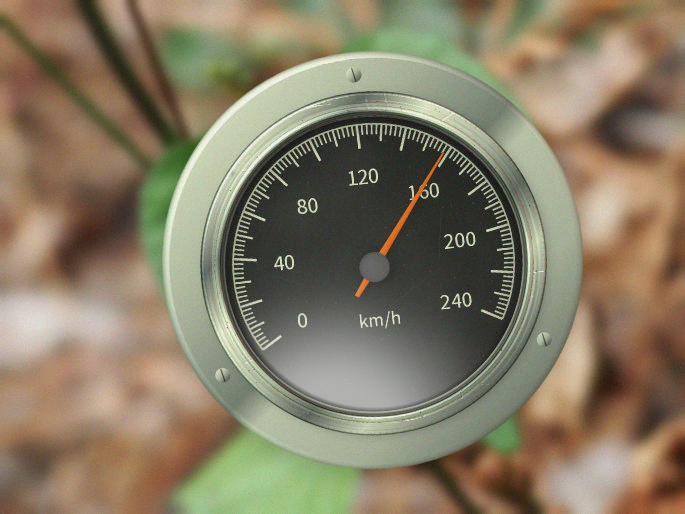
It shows value=158 unit=km/h
